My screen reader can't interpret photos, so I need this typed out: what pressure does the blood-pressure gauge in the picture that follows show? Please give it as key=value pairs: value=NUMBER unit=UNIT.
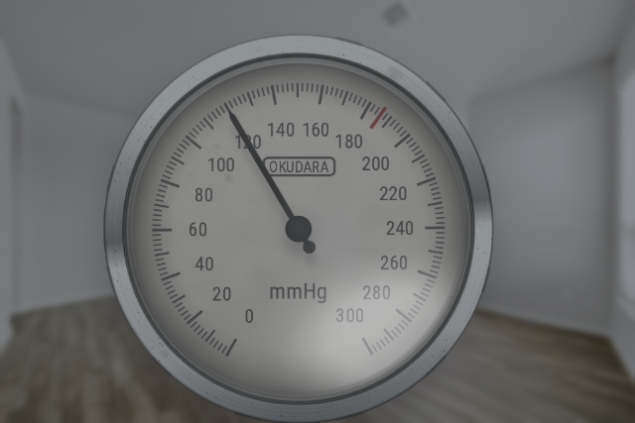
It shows value=120 unit=mmHg
